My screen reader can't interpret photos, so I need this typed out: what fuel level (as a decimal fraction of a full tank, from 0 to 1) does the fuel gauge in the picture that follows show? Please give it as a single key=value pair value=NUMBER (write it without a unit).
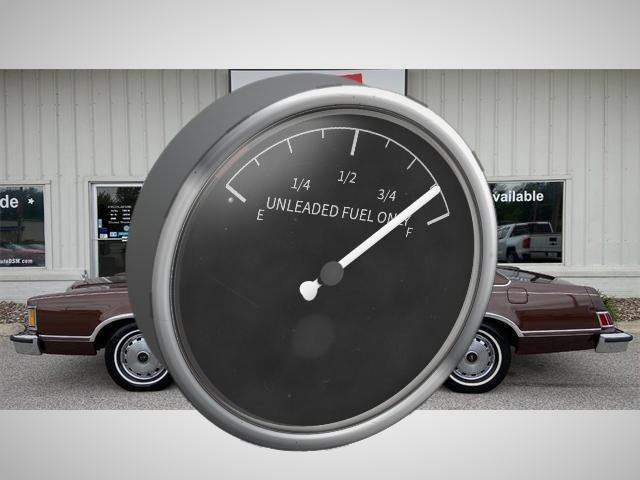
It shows value=0.875
